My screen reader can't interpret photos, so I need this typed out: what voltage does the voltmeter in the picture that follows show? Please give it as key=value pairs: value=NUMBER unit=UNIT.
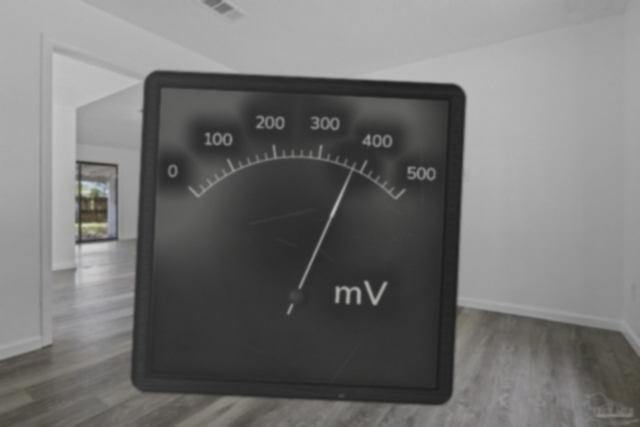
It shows value=380 unit=mV
